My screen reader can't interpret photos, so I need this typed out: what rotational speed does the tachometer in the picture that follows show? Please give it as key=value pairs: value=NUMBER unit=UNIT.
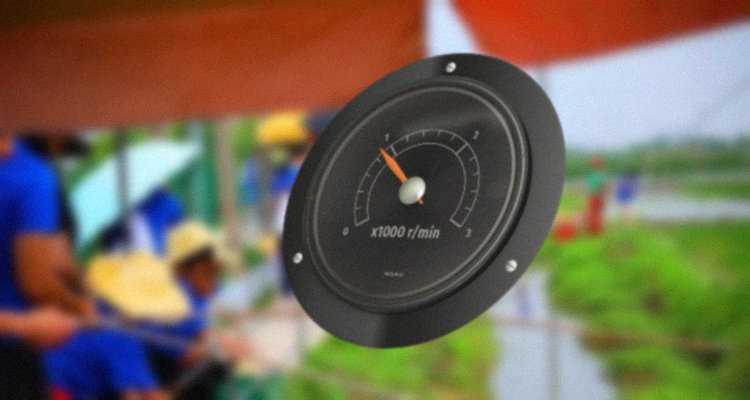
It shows value=900 unit=rpm
